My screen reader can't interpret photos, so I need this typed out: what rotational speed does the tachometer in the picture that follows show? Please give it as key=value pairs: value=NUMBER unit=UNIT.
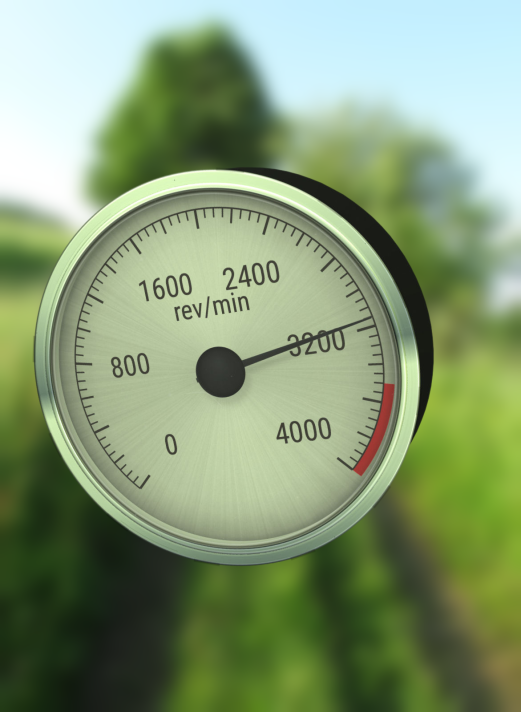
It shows value=3150 unit=rpm
